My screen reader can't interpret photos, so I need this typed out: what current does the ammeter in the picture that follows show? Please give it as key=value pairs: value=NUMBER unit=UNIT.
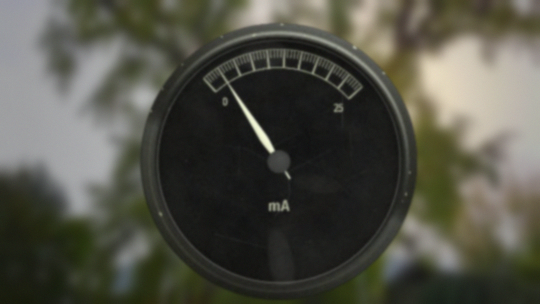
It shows value=2.5 unit=mA
